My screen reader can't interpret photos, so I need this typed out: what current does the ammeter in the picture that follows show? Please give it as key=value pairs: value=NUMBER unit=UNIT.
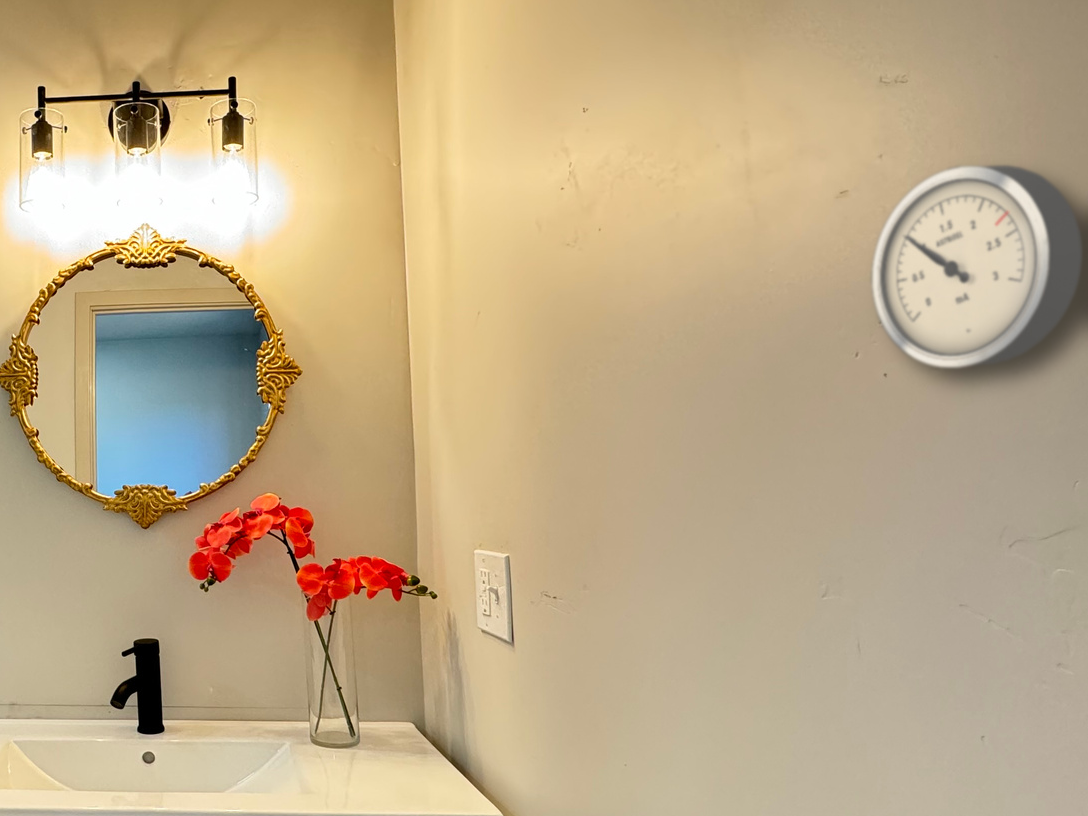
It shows value=1 unit=mA
